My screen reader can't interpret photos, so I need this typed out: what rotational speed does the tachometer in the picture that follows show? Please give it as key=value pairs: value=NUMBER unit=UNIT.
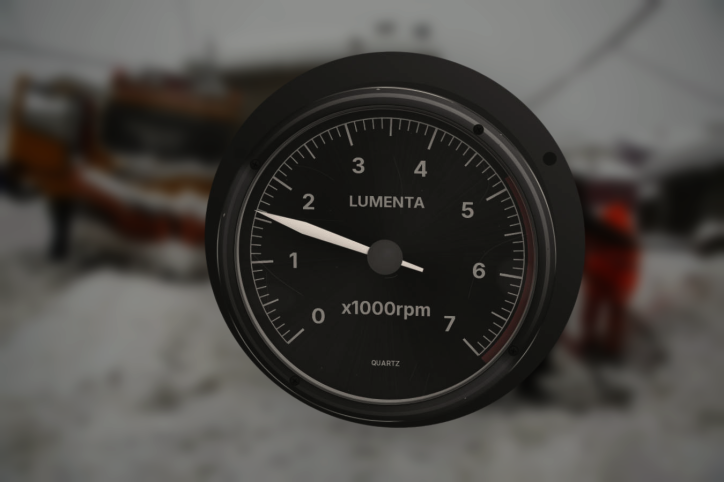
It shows value=1600 unit=rpm
